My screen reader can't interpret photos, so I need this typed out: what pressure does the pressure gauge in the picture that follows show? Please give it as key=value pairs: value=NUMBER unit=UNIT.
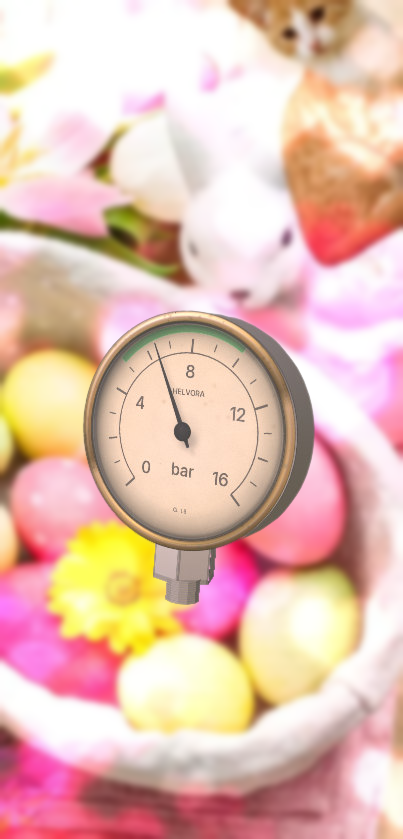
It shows value=6.5 unit=bar
